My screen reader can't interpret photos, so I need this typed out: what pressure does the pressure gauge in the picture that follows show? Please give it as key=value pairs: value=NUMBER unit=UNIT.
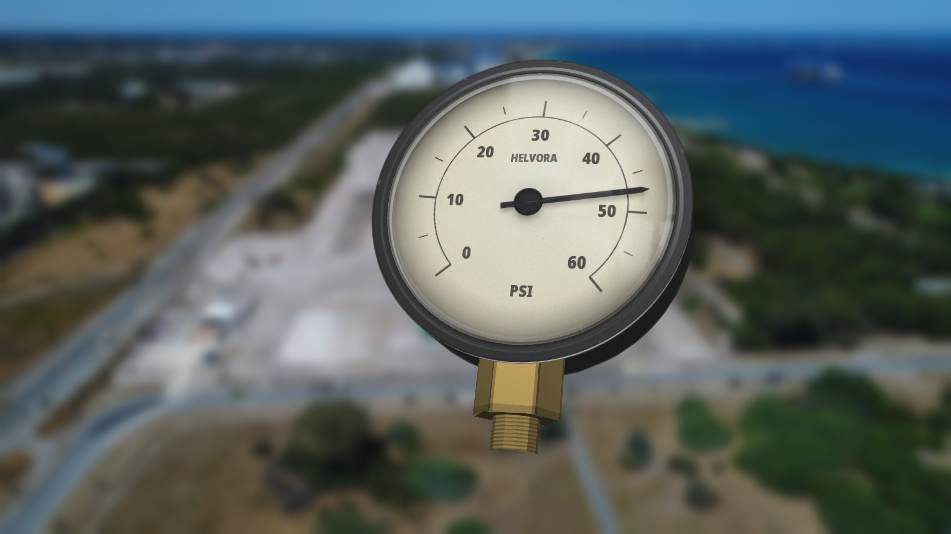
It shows value=47.5 unit=psi
